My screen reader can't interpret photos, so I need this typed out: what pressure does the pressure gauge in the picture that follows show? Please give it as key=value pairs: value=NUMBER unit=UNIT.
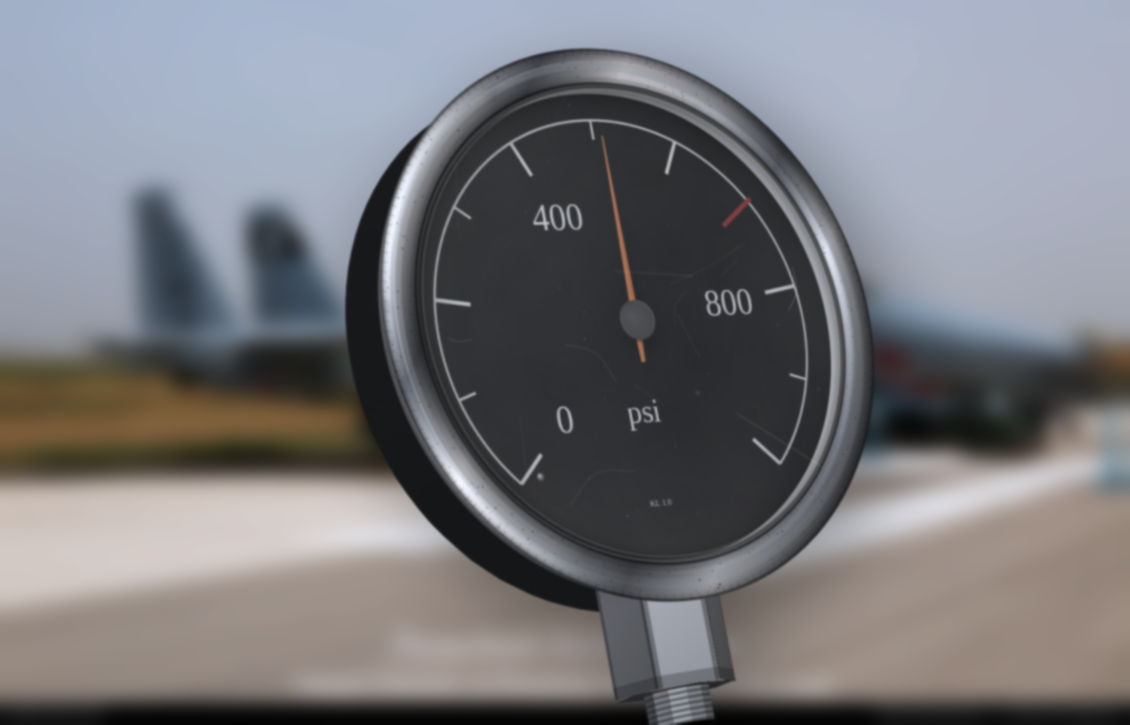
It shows value=500 unit=psi
